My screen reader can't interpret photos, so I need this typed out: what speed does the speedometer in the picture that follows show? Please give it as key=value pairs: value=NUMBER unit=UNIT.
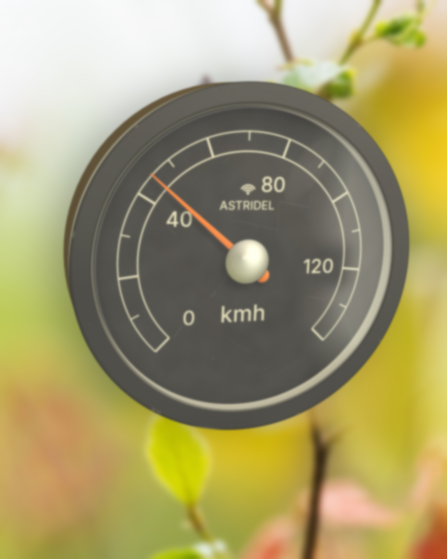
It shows value=45 unit=km/h
